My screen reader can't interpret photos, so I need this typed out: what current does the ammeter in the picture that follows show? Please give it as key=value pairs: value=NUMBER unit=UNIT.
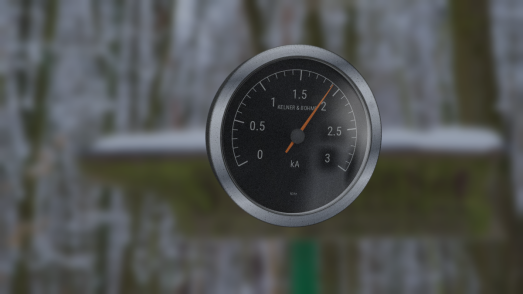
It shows value=1.9 unit=kA
